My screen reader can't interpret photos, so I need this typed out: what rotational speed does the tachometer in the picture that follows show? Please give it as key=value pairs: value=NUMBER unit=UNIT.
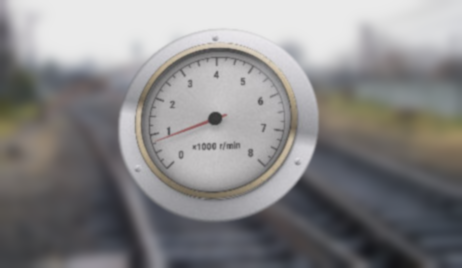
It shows value=750 unit=rpm
